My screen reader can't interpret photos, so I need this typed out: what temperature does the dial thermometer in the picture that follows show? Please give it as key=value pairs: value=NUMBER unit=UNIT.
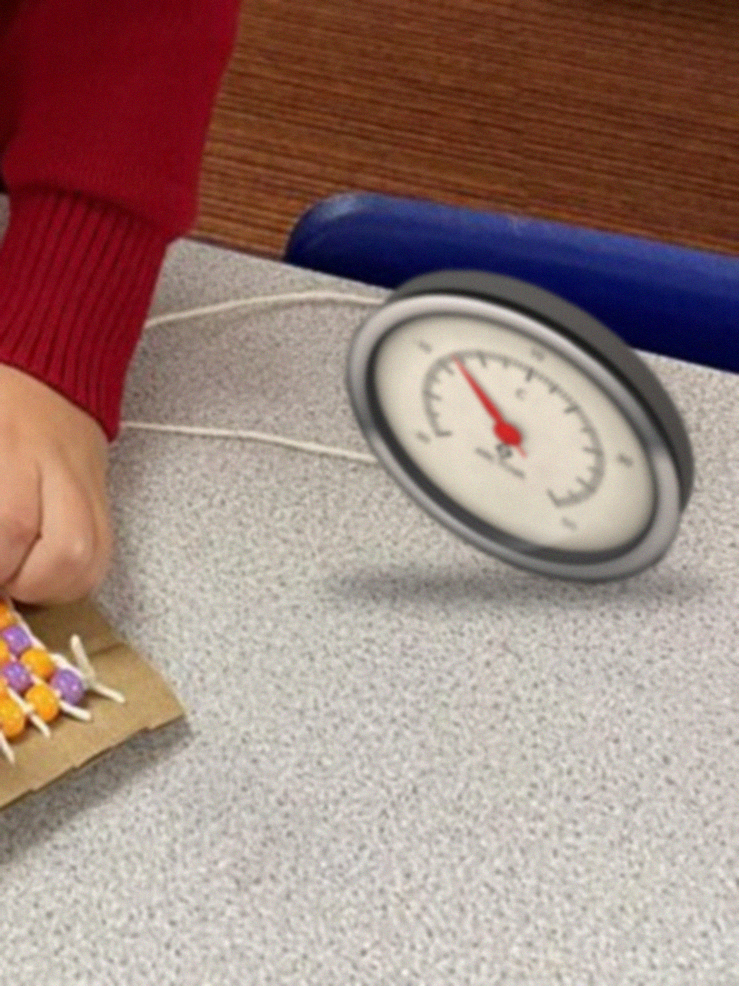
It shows value=-5 unit=°C
